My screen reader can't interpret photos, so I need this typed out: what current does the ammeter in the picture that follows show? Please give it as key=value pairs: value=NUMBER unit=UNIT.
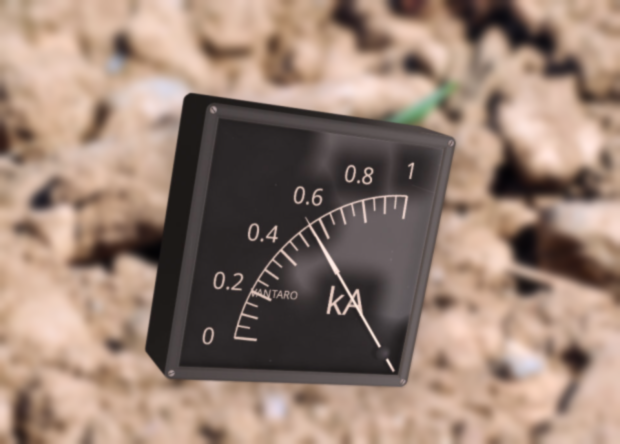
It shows value=0.55 unit=kA
